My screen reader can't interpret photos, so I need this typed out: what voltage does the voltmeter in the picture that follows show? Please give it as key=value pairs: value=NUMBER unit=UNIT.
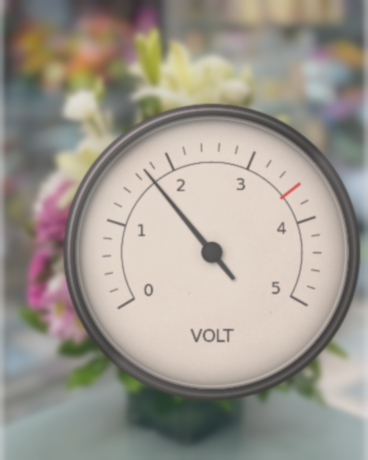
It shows value=1.7 unit=V
